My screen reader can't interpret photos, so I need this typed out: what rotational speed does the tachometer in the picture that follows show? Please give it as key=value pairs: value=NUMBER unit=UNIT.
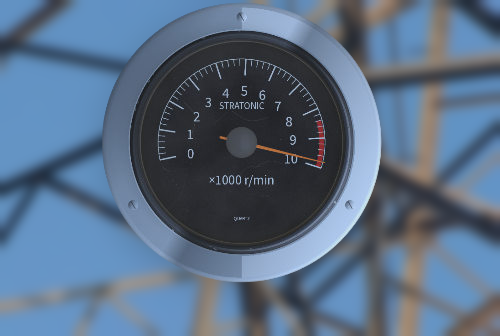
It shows value=9800 unit=rpm
